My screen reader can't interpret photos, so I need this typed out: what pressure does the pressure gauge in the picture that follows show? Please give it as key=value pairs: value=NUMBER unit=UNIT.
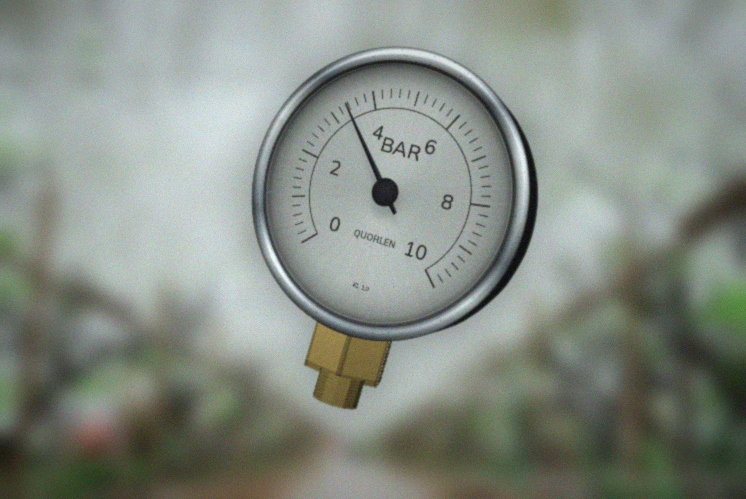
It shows value=3.4 unit=bar
